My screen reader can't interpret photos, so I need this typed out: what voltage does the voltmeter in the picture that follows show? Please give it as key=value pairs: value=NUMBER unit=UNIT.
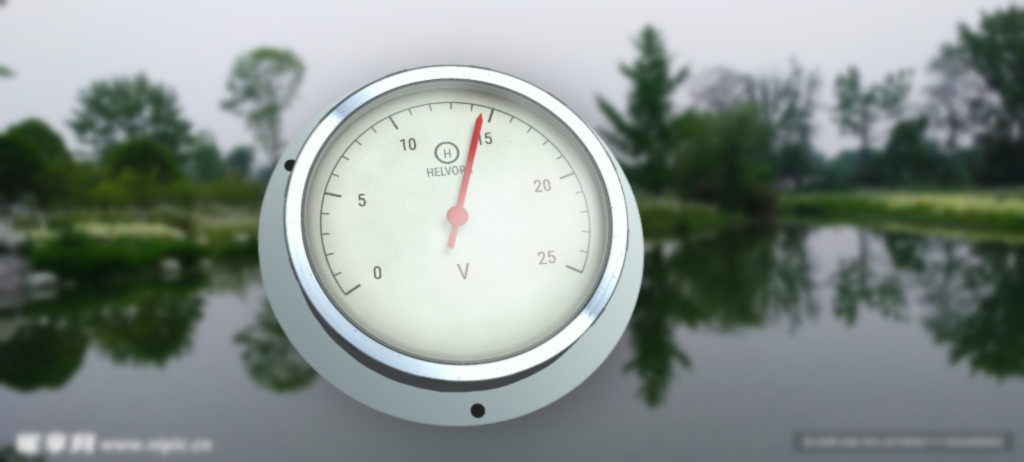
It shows value=14.5 unit=V
